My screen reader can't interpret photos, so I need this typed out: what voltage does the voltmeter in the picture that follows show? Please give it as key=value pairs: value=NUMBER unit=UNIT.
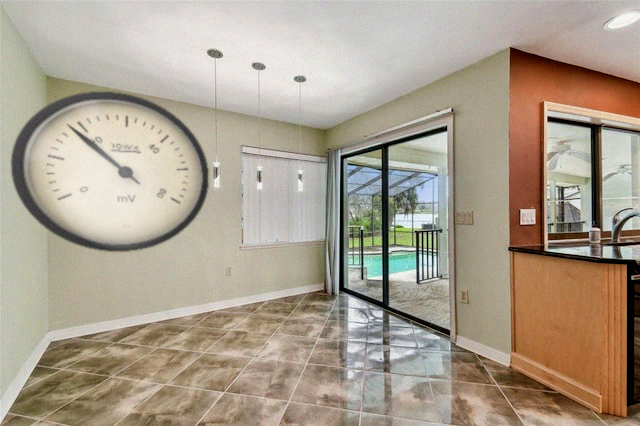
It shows value=18 unit=mV
